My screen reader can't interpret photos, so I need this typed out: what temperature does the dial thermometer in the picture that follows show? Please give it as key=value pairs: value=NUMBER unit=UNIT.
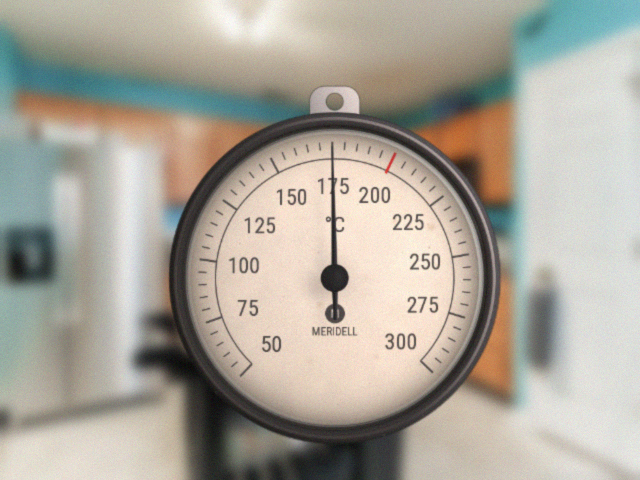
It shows value=175 unit=°C
